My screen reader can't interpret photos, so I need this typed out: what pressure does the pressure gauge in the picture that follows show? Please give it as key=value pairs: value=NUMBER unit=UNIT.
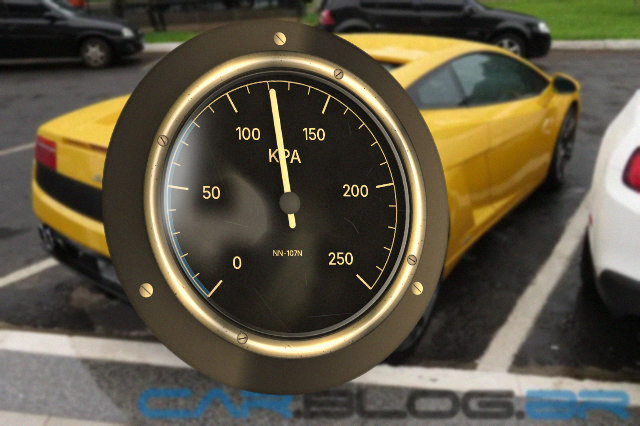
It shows value=120 unit=kPa
